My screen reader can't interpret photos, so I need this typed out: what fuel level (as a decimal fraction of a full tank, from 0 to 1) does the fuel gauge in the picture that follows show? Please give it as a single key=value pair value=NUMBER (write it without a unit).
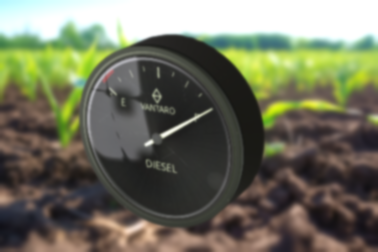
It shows value=1
